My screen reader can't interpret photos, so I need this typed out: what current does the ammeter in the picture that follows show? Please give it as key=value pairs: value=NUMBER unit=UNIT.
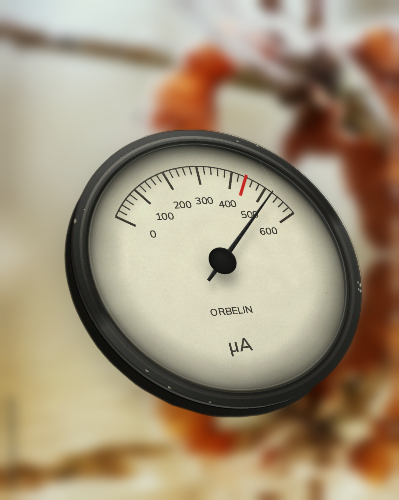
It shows value=520 unit=µA
